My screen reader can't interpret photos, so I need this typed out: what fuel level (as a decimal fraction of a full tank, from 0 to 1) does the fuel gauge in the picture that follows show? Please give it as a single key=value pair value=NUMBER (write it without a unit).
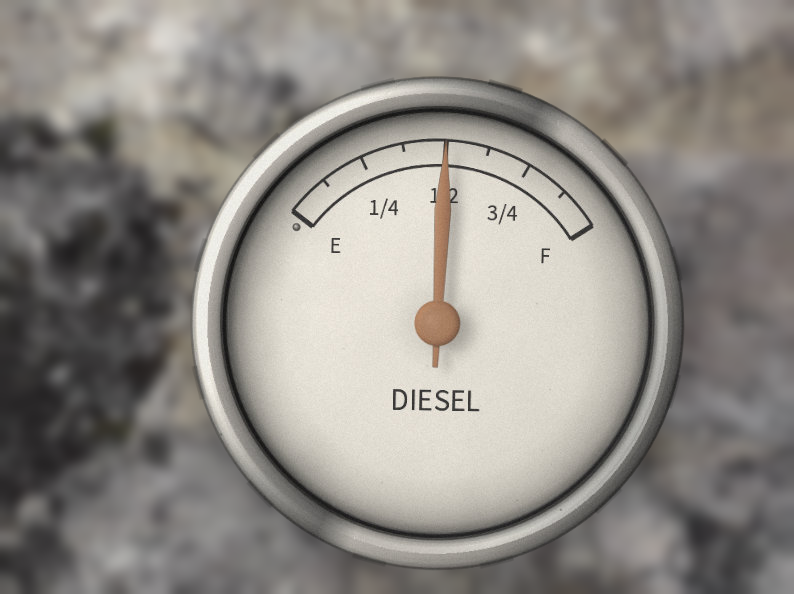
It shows value=0.5
